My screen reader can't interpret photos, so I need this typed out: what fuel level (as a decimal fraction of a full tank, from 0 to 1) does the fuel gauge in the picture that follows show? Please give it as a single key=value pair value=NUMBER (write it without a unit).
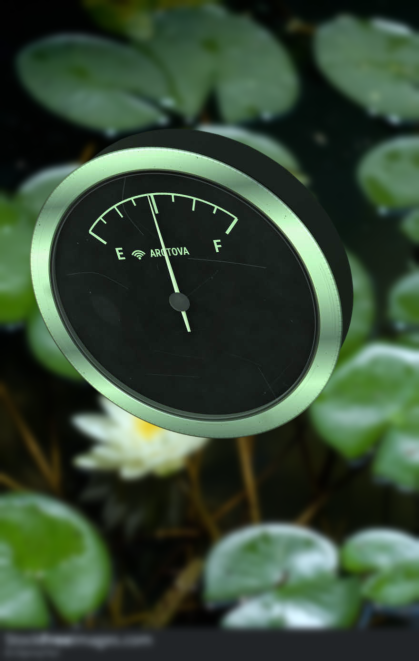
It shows value=0.5
